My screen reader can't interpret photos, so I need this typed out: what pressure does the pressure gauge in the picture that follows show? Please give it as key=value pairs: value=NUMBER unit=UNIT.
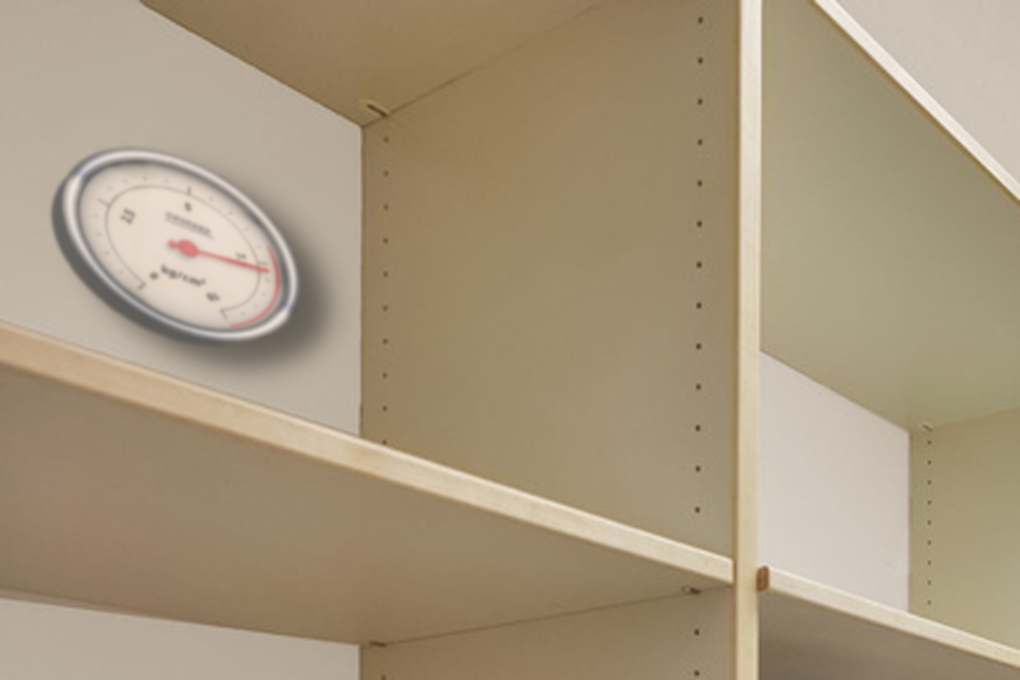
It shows value=7.75 unit=kg/cm²
